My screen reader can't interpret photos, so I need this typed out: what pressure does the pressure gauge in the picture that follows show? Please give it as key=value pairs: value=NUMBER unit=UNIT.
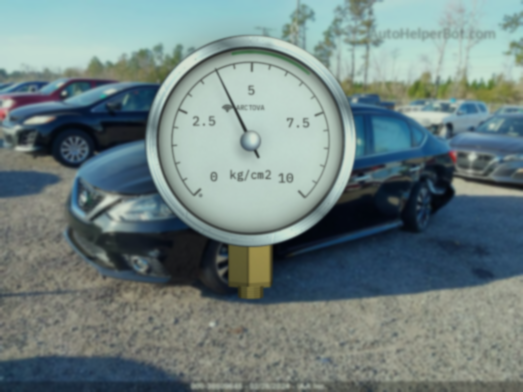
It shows value=4 unit=kg/cm²
